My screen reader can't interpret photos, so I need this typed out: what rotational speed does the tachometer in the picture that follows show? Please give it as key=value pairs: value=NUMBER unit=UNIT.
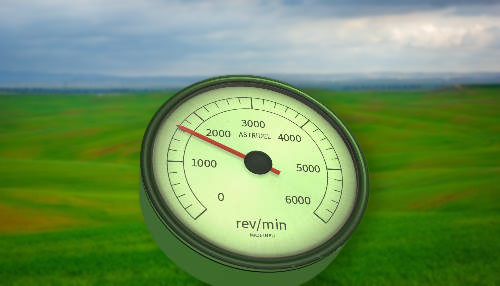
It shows value=1600 unit=rpm
